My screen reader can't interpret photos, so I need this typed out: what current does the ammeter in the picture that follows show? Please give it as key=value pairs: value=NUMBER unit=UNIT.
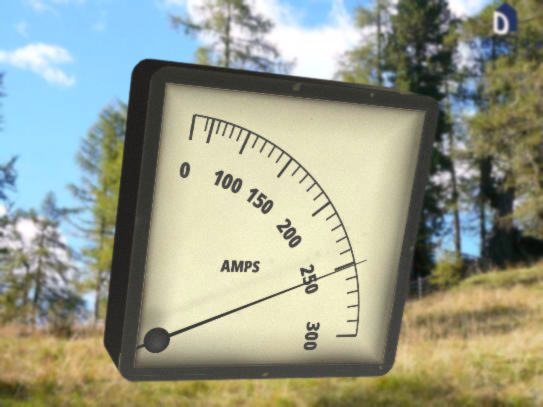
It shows value=250 unit=A
